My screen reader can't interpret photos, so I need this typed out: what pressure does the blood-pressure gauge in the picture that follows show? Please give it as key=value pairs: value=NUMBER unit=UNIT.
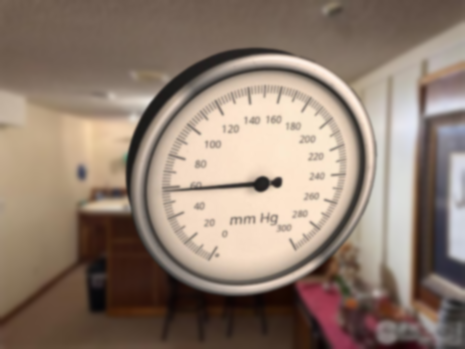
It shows value=60 unit=mmHg
